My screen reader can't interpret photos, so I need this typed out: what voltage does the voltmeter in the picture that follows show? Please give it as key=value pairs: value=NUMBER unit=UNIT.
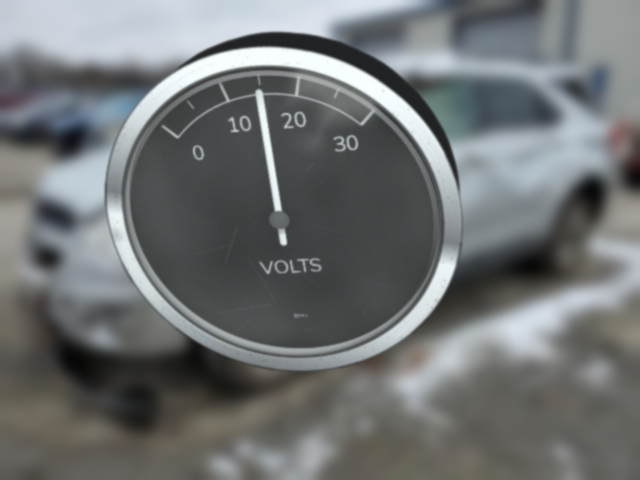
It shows value=15 unit=V
